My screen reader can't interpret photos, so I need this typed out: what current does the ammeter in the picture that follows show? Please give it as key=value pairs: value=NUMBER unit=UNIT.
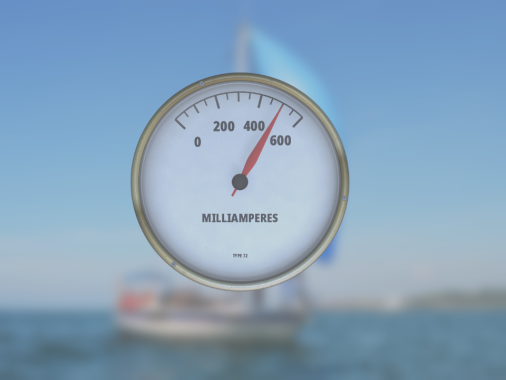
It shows value=500 unit=mA
